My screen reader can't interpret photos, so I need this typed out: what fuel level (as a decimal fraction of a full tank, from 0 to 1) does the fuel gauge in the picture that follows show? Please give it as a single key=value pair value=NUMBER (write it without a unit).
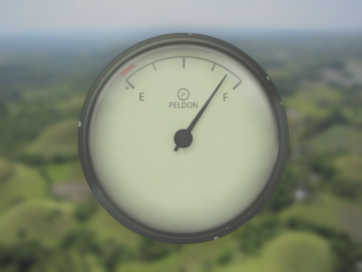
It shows value=0.875
